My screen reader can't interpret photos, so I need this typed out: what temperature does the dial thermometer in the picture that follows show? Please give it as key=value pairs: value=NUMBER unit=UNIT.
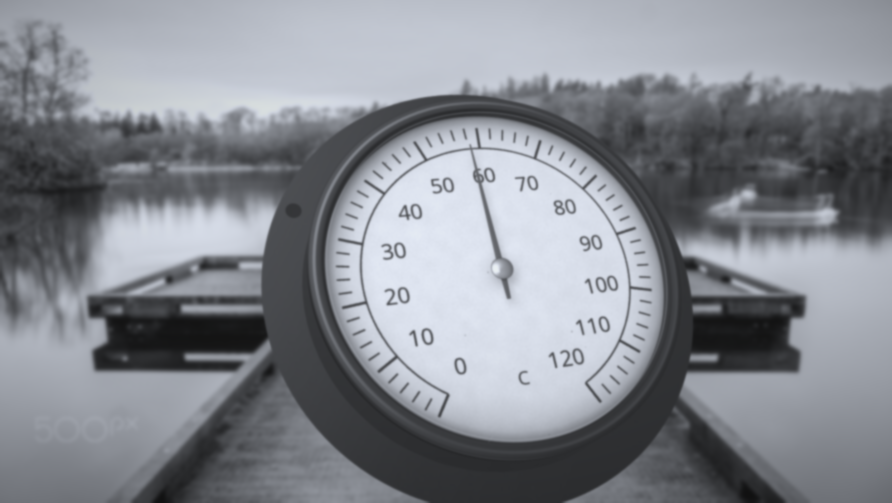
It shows value=58 unit=°C
